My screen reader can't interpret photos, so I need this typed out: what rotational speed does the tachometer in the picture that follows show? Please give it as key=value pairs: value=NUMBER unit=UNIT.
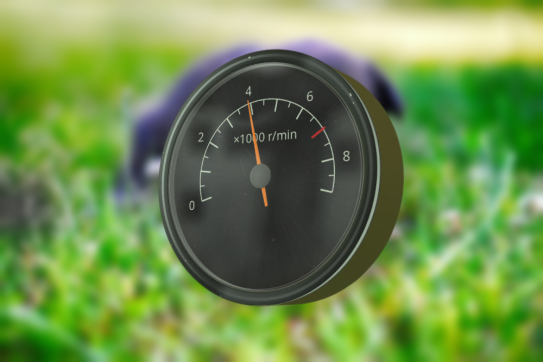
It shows value=4000 unit=rpm
